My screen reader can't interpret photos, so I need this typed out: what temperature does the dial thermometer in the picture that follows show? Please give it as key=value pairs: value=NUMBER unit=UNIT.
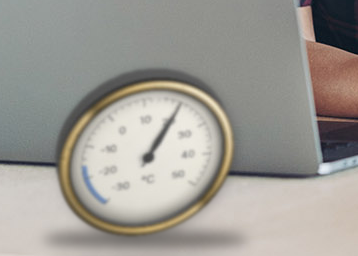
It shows value=20 unit=°C
